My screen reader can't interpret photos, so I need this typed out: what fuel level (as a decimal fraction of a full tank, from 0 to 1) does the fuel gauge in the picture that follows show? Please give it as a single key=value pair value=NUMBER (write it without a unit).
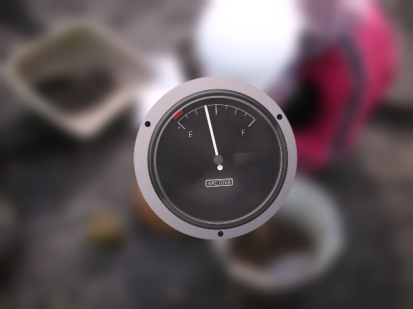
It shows value=0.375
